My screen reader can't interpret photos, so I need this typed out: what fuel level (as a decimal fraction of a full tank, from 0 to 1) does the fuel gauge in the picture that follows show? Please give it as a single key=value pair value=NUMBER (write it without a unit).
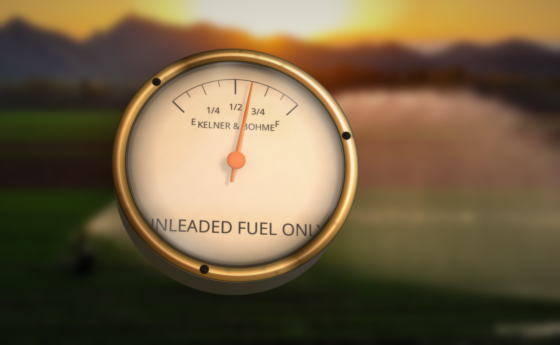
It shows value=0.625
